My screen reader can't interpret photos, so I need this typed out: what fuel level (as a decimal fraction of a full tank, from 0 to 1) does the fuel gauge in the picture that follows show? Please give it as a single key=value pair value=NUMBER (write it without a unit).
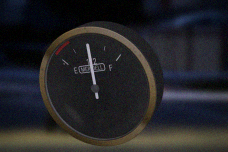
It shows value=0.5
